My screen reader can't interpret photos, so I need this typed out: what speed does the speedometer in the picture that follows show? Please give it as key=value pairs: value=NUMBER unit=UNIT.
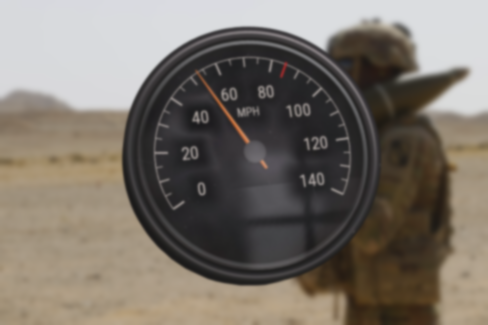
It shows value=52.5 unit=mph
